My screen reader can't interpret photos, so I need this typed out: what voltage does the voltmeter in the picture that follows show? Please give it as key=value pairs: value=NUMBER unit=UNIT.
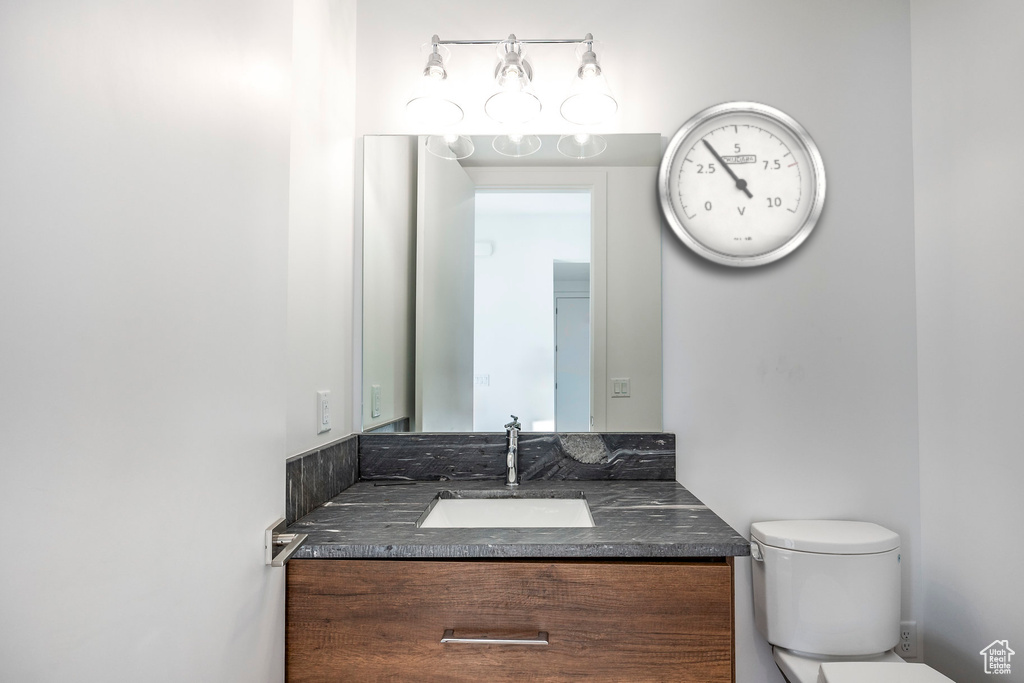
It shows value=3.5 unit=V
